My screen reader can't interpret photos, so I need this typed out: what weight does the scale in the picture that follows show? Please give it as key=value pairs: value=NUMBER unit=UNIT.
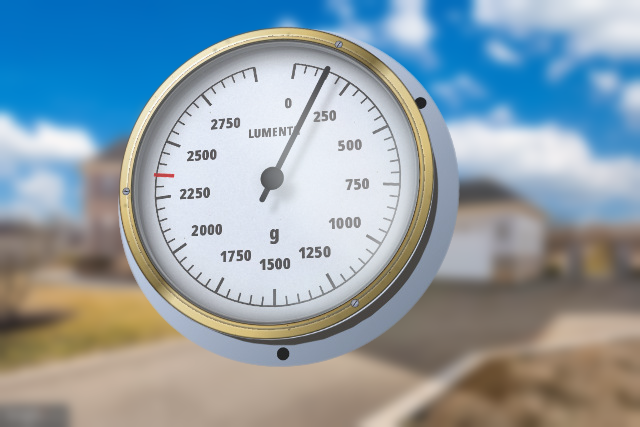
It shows value=150 unit=g
